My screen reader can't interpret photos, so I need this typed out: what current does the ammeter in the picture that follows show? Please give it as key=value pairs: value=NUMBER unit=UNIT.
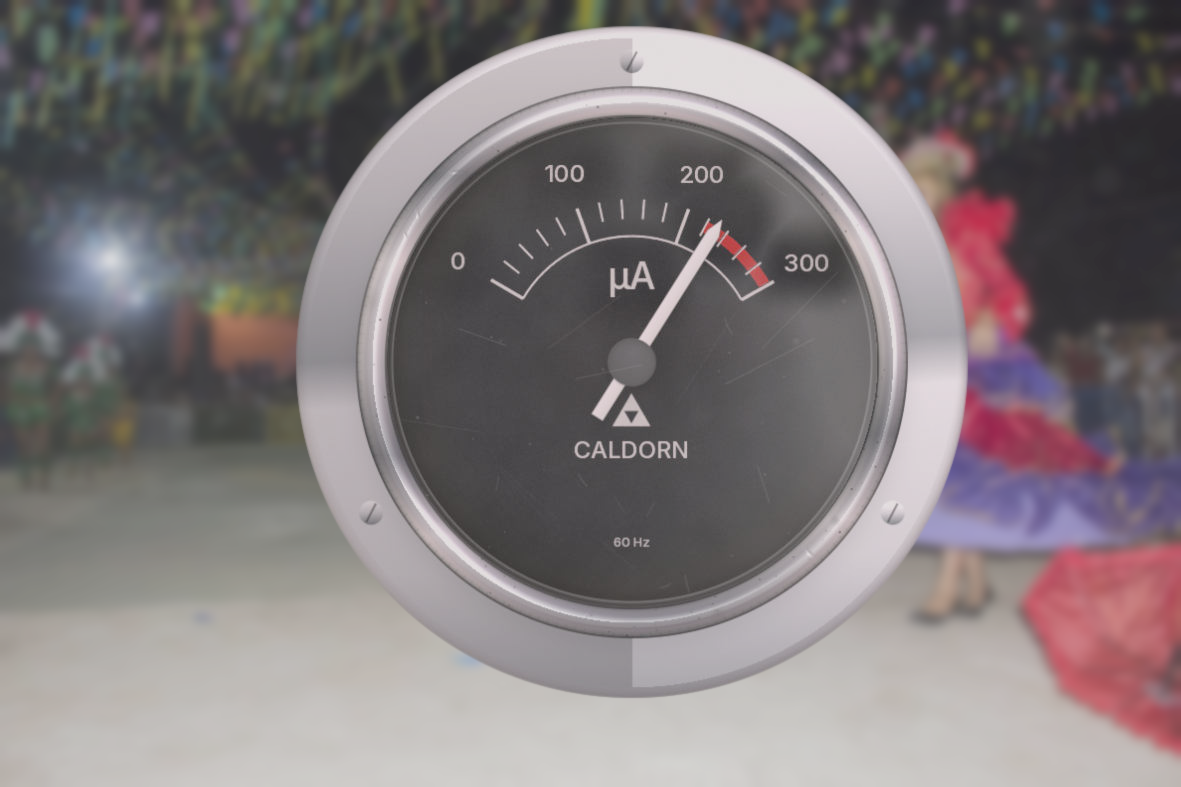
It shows value=230 unit=µA
